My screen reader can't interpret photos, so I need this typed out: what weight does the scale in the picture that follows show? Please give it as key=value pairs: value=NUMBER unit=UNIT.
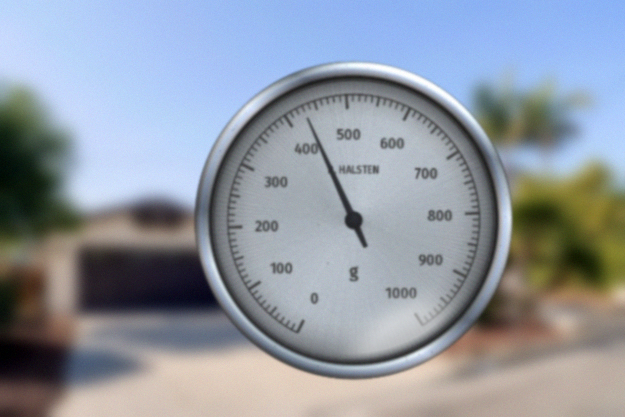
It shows value=430 unit=g
